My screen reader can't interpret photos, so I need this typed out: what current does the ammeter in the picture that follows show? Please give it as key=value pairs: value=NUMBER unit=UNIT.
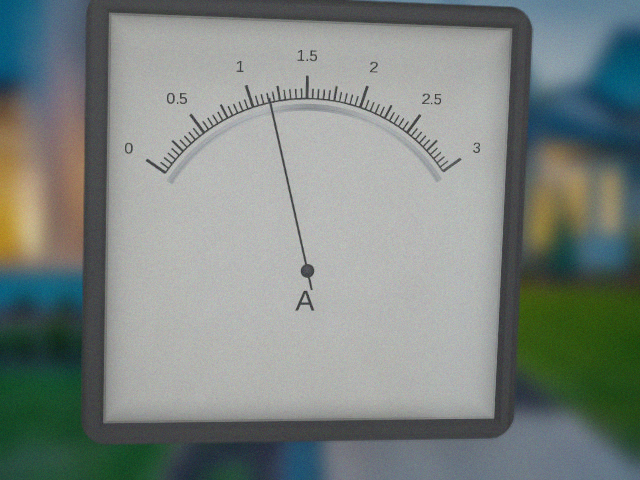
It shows value=1.15 unit=A
